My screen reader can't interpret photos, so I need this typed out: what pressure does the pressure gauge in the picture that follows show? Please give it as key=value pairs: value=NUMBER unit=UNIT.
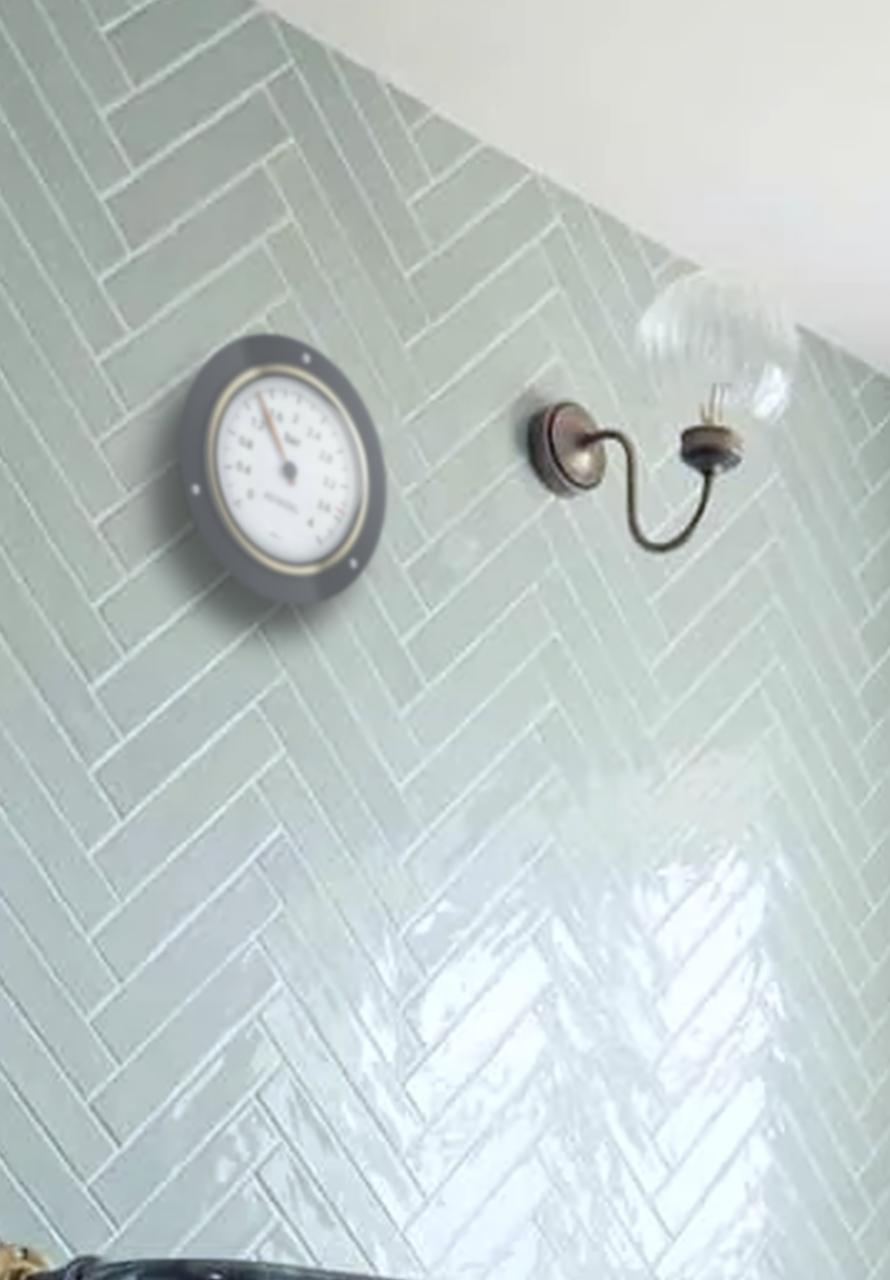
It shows value=1.4 unit=bar
